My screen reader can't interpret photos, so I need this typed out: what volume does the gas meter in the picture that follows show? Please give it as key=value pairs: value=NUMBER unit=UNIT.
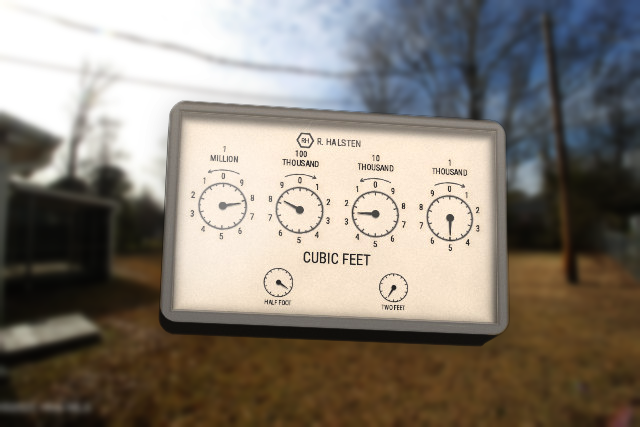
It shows value=782500 unit=ft³
